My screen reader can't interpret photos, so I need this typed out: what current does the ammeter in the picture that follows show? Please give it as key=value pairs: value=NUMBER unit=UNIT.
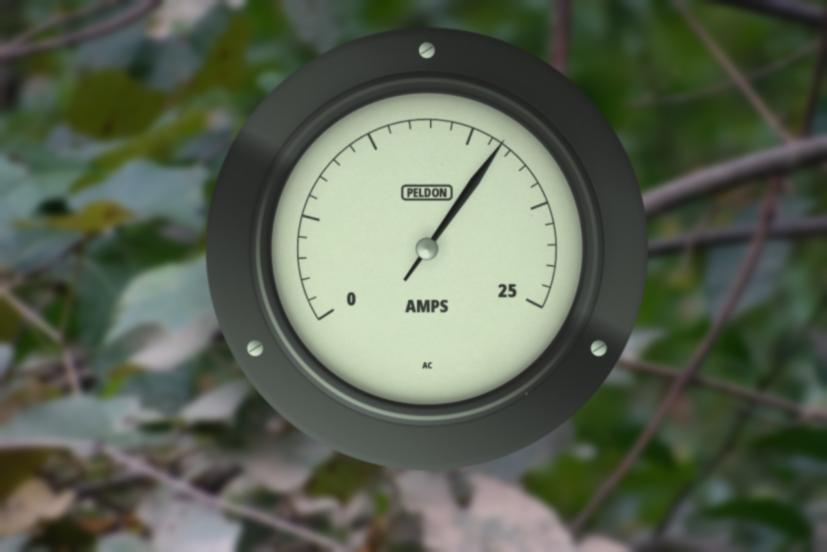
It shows value=16.5 unit=A
